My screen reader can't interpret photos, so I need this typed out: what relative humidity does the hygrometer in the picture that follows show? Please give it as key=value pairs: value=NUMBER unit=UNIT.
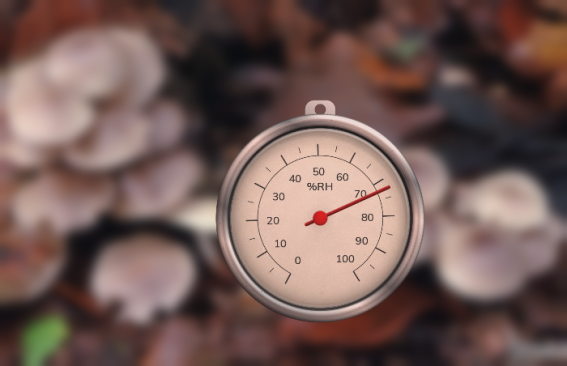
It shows value=72.5 unit=%
